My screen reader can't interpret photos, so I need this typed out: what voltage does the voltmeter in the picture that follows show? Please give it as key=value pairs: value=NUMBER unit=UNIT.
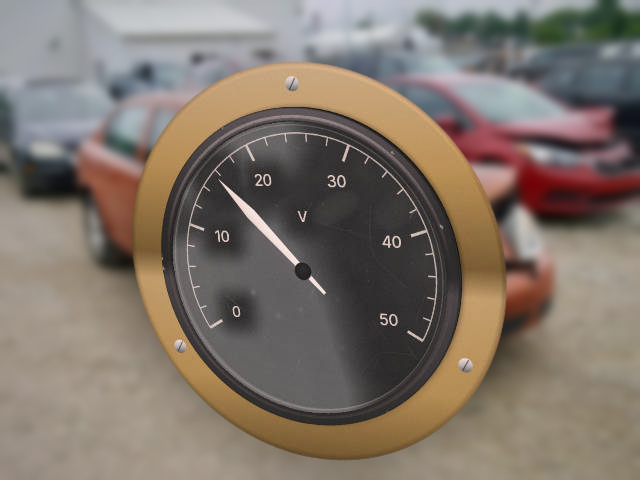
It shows value=16 unit=V
